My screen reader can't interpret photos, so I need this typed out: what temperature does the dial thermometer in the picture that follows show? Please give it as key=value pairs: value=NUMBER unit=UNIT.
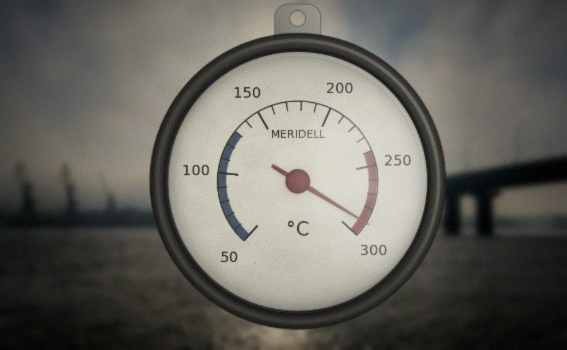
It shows value=290 unit=°C
